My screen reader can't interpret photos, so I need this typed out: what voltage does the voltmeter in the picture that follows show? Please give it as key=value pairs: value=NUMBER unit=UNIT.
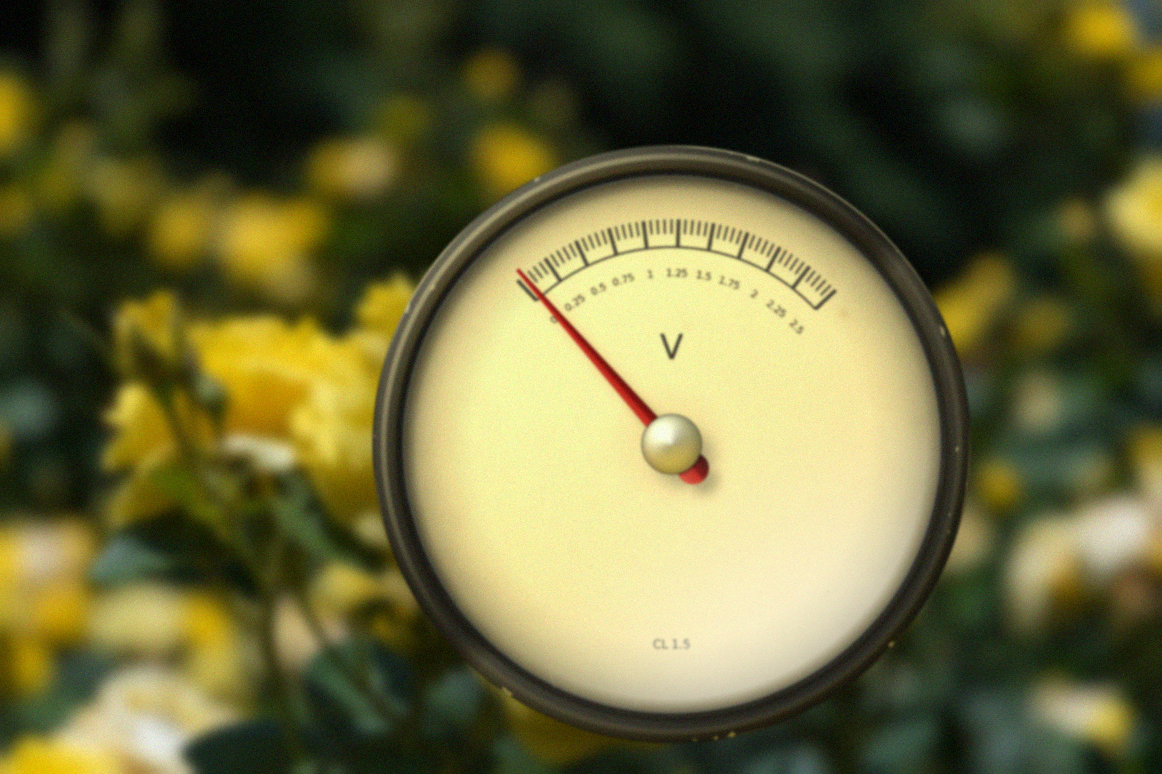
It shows value=0.05 unit=V
